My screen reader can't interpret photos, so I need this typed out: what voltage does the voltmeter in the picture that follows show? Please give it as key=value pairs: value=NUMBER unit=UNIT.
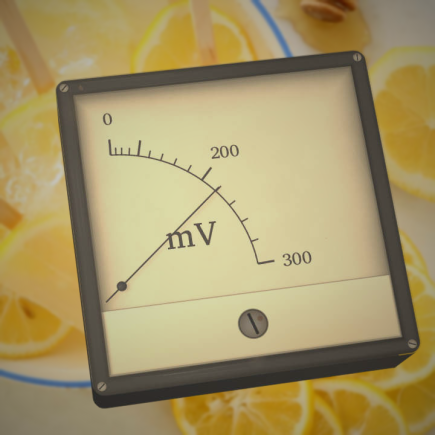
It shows value=220 unit=mV
